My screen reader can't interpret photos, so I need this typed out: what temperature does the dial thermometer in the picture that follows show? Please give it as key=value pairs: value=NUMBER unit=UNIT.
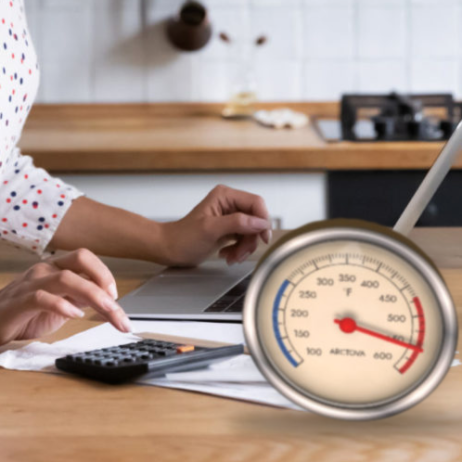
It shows value=550 unit=°F
